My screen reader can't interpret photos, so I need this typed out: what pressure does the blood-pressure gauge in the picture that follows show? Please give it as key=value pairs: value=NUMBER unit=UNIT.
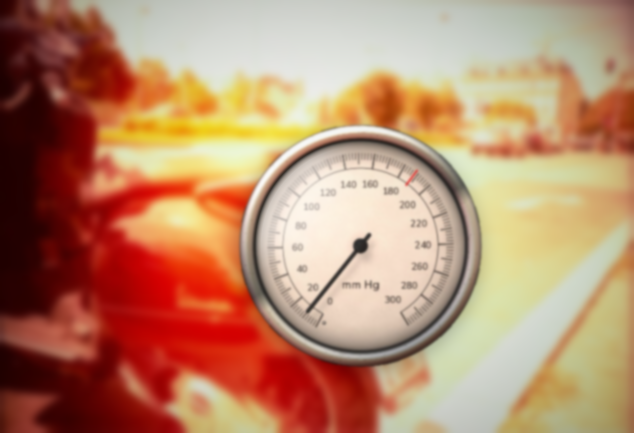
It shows value=10 unit=mmHg
